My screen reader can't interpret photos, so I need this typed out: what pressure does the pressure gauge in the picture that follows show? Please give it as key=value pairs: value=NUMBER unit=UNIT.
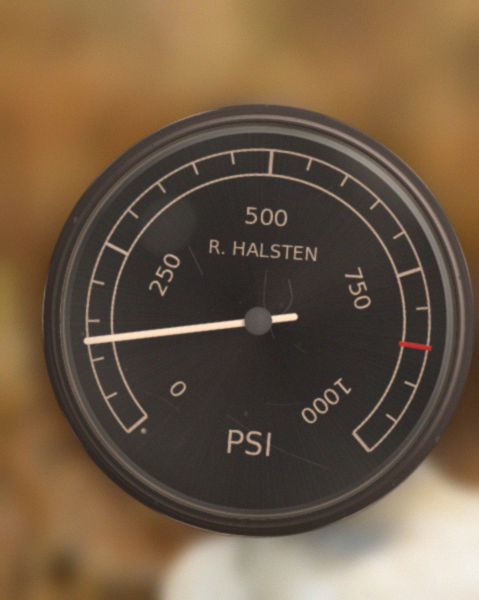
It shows value=125 unit=psi
